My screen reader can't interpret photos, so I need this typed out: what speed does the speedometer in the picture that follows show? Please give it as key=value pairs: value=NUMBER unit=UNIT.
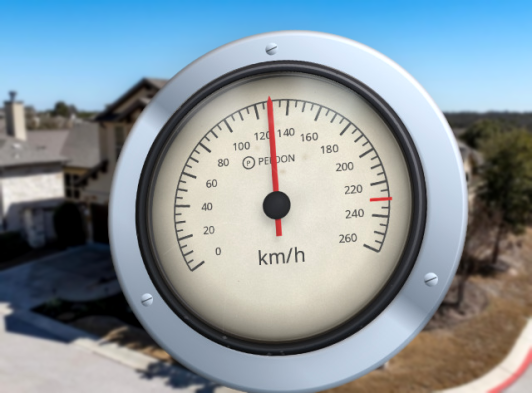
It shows value=130 unit=km/h
